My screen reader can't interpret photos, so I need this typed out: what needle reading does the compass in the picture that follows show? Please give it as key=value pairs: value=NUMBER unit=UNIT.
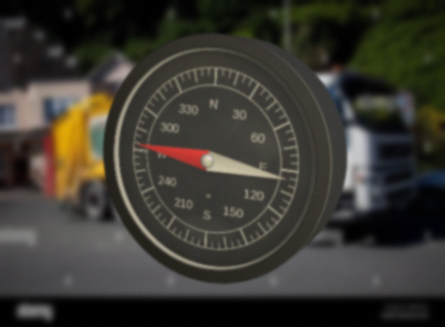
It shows value=275 unit=°
